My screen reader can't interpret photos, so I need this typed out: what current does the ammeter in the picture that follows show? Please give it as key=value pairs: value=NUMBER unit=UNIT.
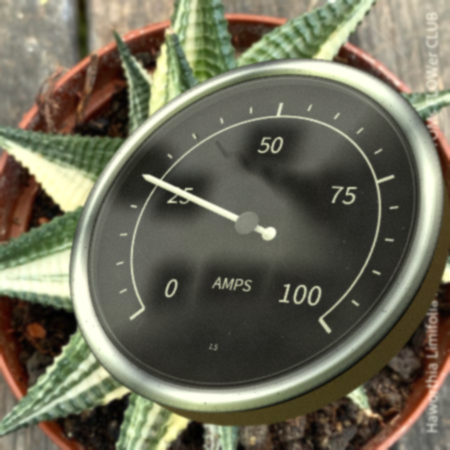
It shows value=25 unit=A
